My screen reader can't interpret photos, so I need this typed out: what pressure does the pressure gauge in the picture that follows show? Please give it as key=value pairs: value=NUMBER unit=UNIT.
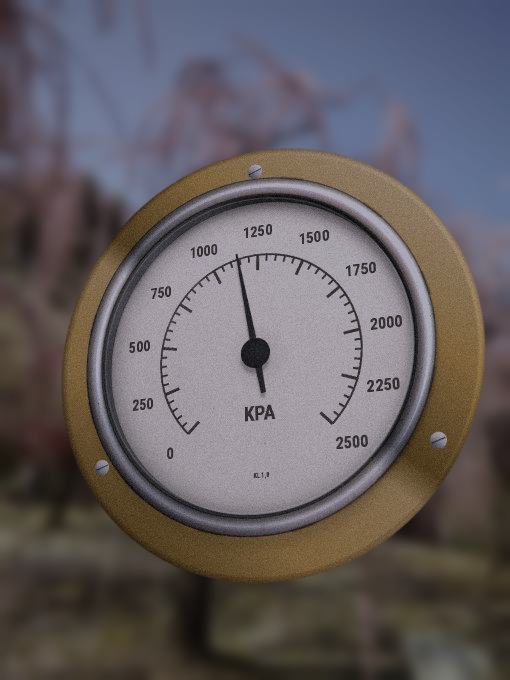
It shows value=1150 unit=kPa
